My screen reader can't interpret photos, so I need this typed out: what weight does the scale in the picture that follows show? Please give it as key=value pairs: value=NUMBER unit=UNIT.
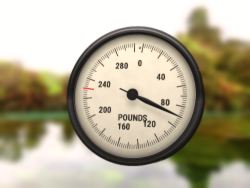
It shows value=90 unit=lb
